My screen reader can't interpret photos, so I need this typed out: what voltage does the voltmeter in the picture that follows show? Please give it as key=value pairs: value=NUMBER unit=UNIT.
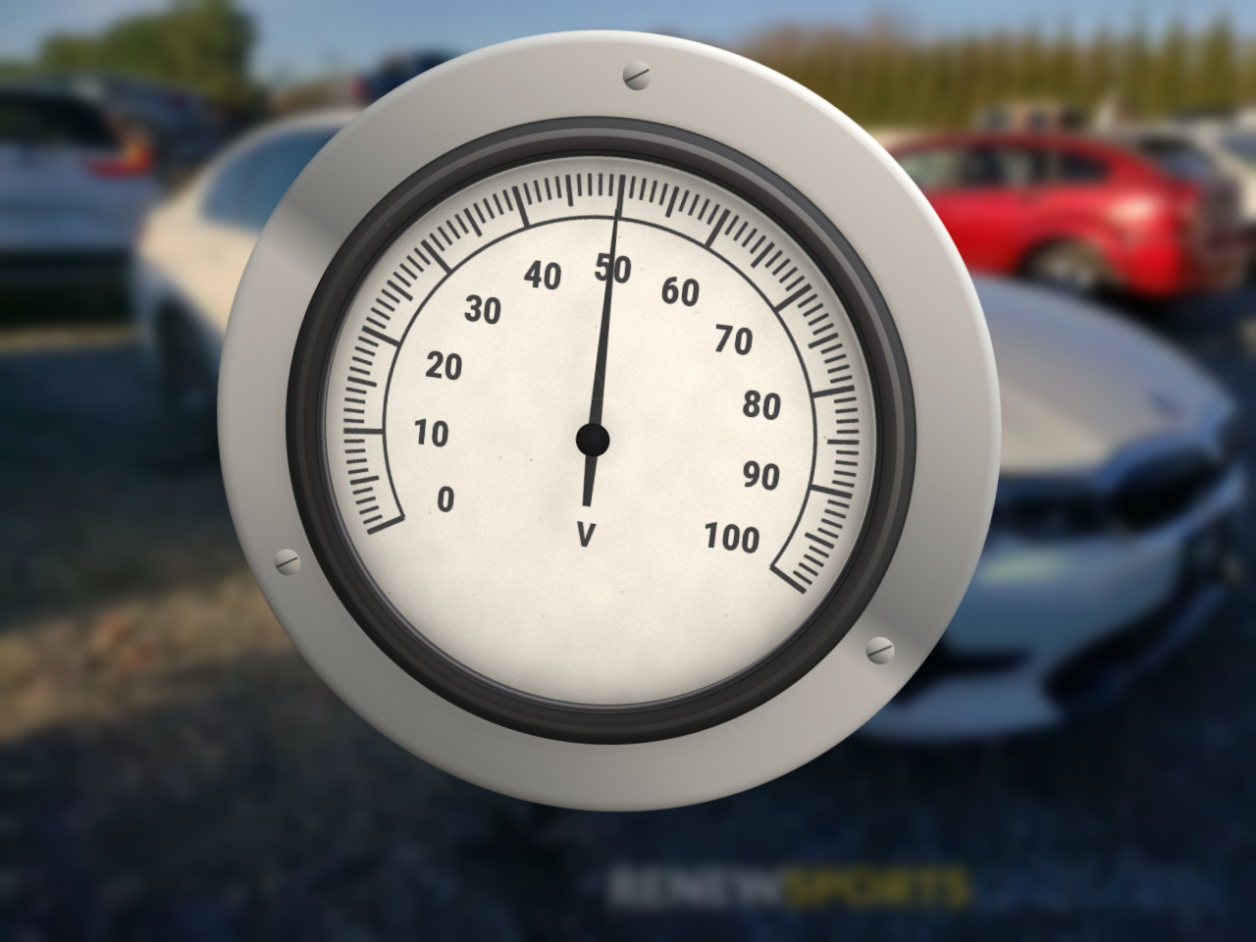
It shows value=50 unit=V
